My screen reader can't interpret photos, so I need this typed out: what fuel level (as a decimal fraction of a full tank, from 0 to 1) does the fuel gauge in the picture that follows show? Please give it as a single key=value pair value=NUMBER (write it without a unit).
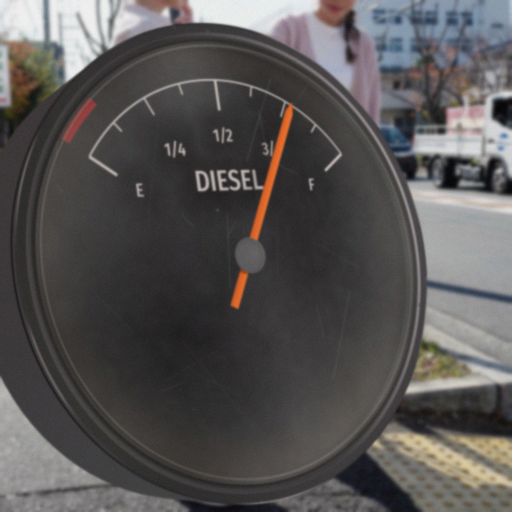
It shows value=0.75
